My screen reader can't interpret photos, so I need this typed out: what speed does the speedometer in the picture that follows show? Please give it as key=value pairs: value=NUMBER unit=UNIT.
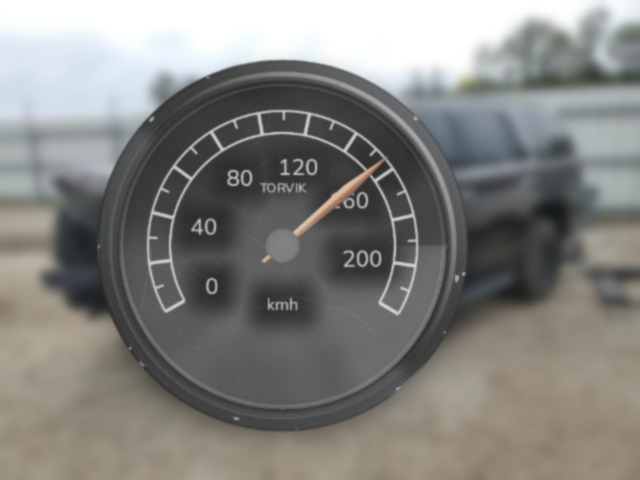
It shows value=155 unit=km/h
